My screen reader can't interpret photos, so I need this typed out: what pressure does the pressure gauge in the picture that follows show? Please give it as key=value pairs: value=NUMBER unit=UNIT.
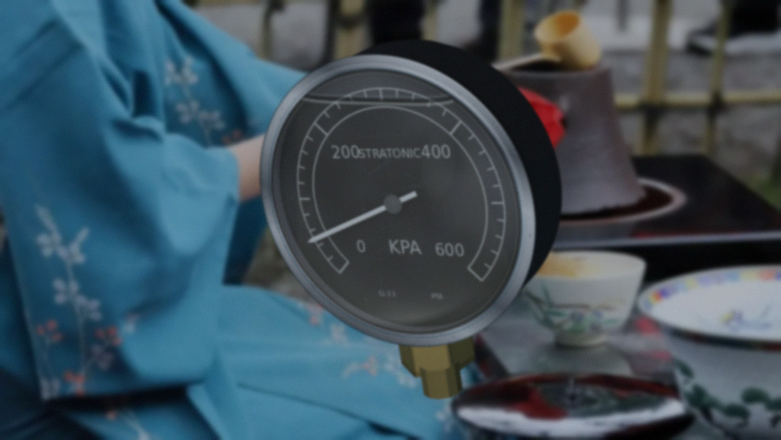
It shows value=50 unit=kPa
